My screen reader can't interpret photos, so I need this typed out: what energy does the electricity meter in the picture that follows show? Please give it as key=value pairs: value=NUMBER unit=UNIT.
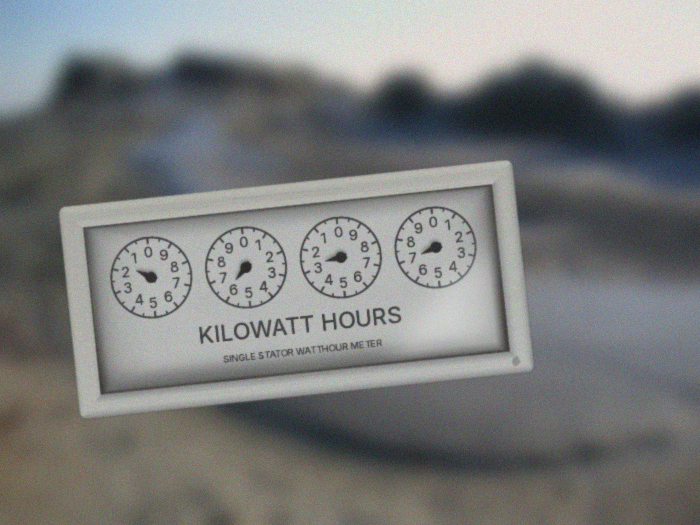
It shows value=1627 unit=kWh
